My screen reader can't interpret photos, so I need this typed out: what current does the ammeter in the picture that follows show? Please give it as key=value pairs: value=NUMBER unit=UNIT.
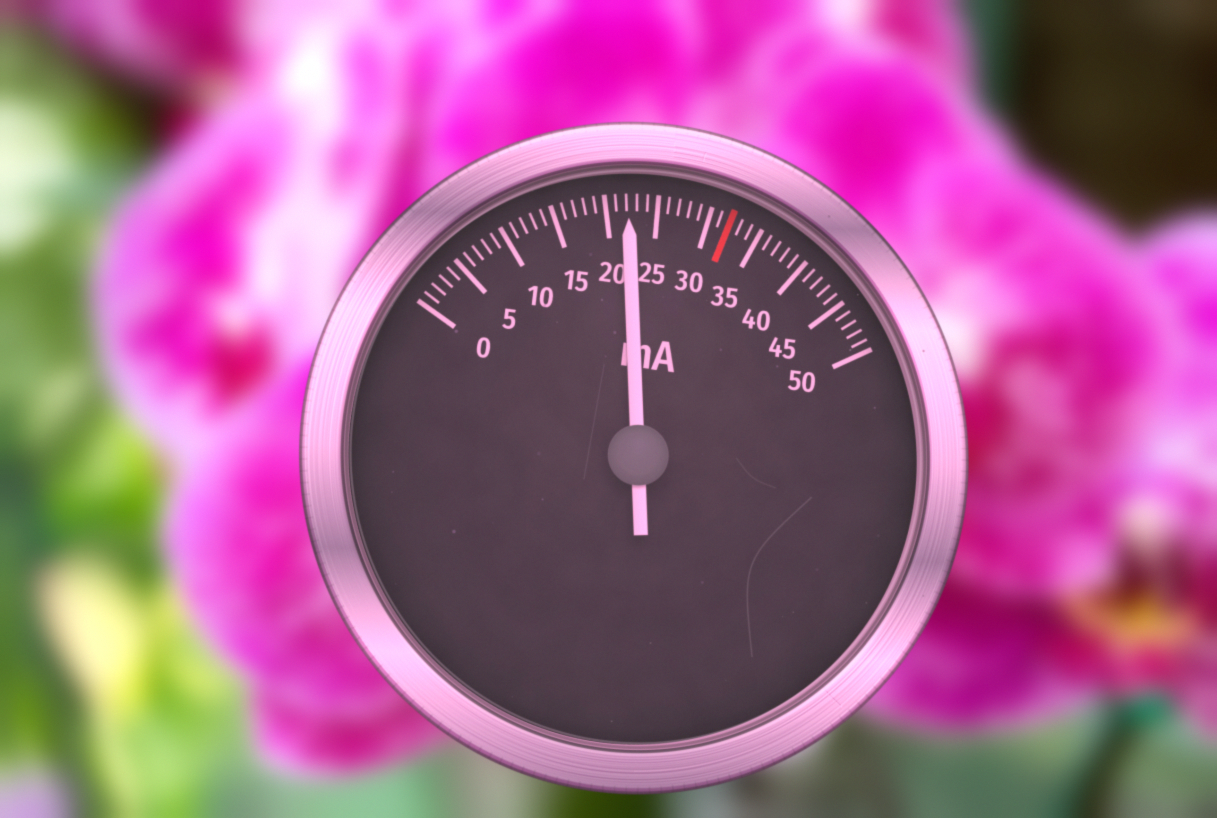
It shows value=22 unit=mA
